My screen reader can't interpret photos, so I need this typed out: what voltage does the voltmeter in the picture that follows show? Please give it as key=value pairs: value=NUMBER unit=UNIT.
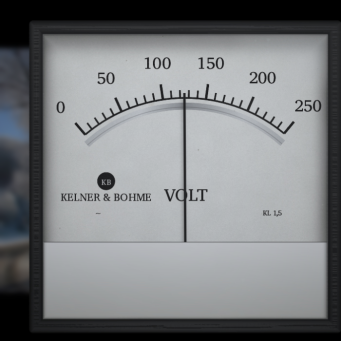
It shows value=125 unit=V
